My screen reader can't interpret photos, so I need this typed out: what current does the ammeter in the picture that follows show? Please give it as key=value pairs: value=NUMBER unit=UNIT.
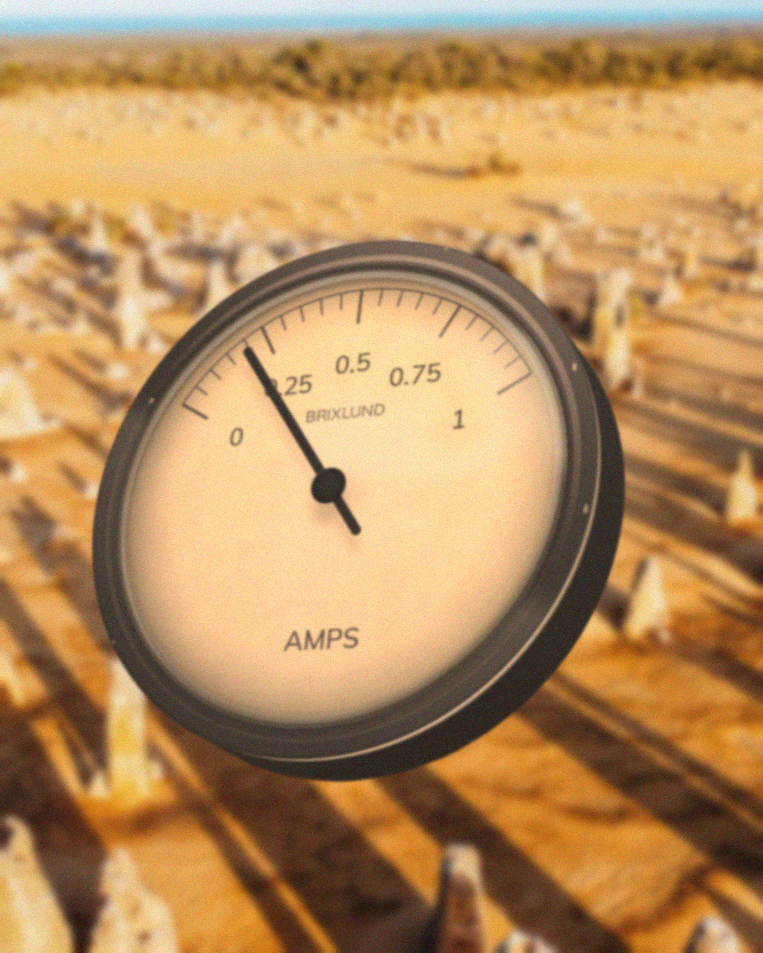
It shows value=0.2 unit=A
